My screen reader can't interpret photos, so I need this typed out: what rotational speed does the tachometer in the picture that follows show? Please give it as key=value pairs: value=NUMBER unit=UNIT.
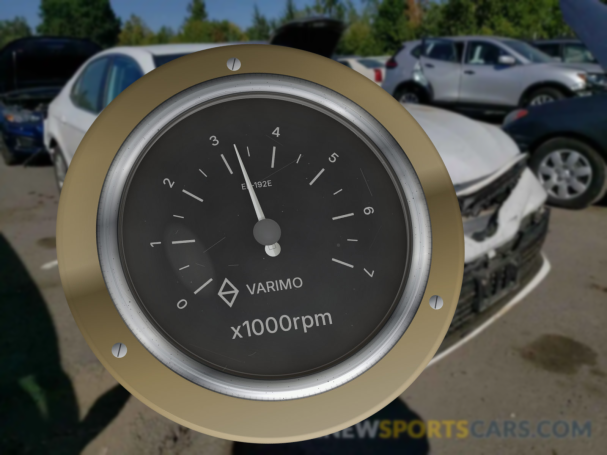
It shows value=3250 unit=rpm
